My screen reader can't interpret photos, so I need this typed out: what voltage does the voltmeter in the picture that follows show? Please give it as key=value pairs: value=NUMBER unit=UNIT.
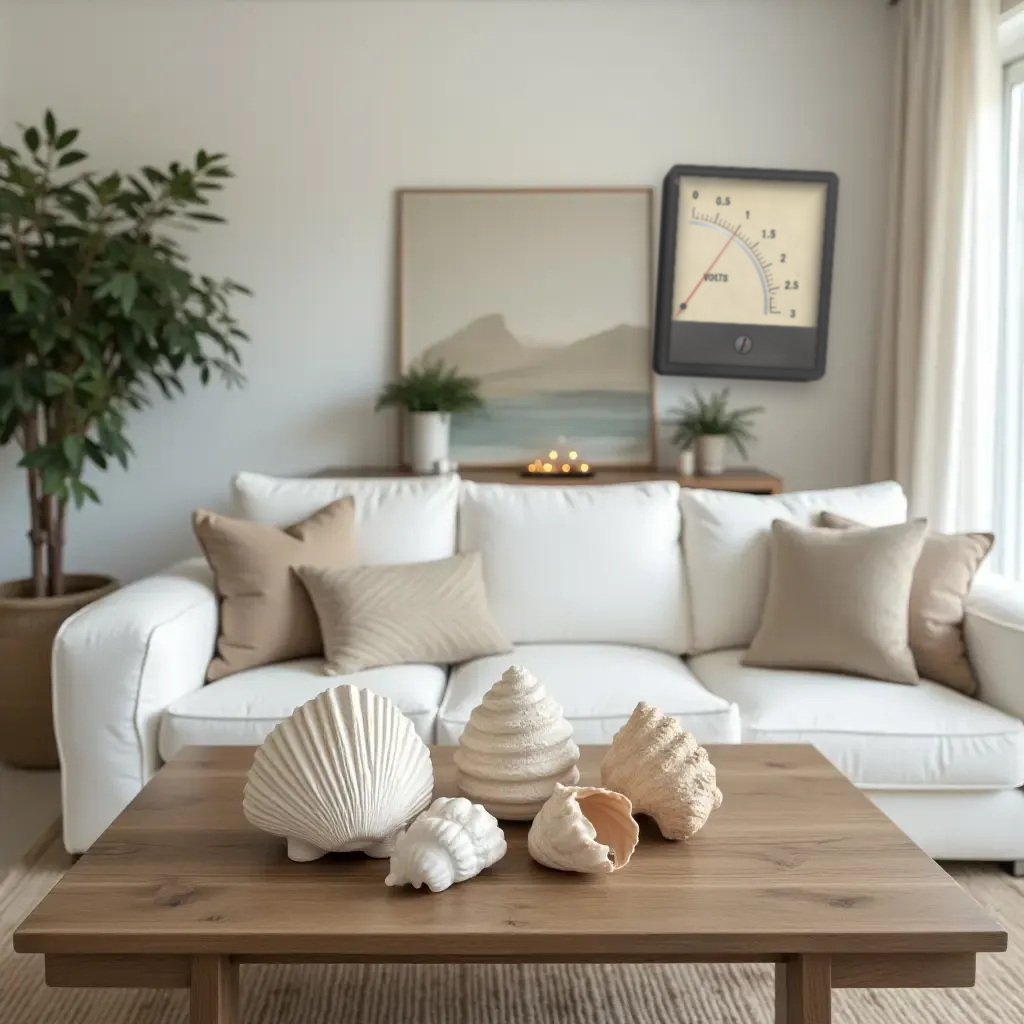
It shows value=1 unit=V
